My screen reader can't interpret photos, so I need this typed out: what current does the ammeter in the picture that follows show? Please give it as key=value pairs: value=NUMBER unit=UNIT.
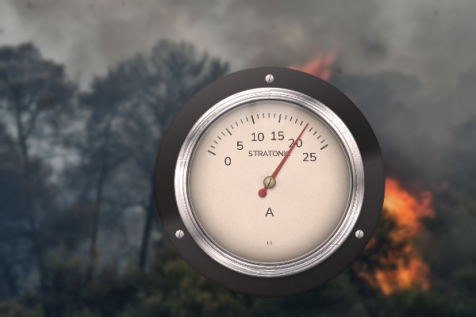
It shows value=20 unit=A
